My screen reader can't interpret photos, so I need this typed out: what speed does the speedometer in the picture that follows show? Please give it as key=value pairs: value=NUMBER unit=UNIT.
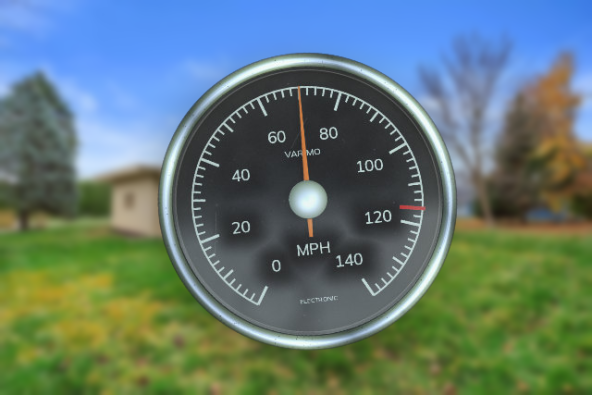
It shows value=70 unit=mph
